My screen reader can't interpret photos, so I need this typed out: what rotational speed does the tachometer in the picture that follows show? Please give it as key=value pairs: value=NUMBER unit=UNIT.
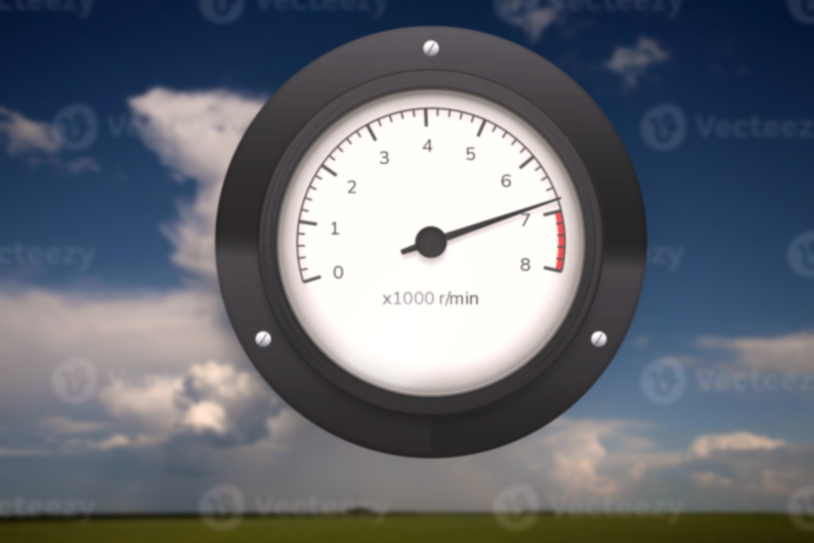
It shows value=6800 unit=rpm
